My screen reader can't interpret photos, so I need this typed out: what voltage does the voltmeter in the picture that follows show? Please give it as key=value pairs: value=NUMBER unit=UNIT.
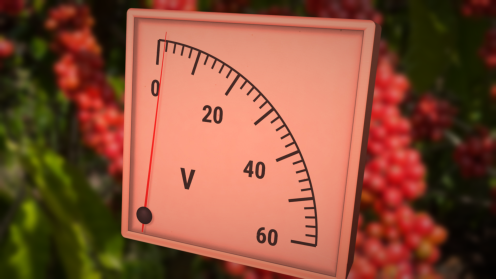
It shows value=2 unit=V
